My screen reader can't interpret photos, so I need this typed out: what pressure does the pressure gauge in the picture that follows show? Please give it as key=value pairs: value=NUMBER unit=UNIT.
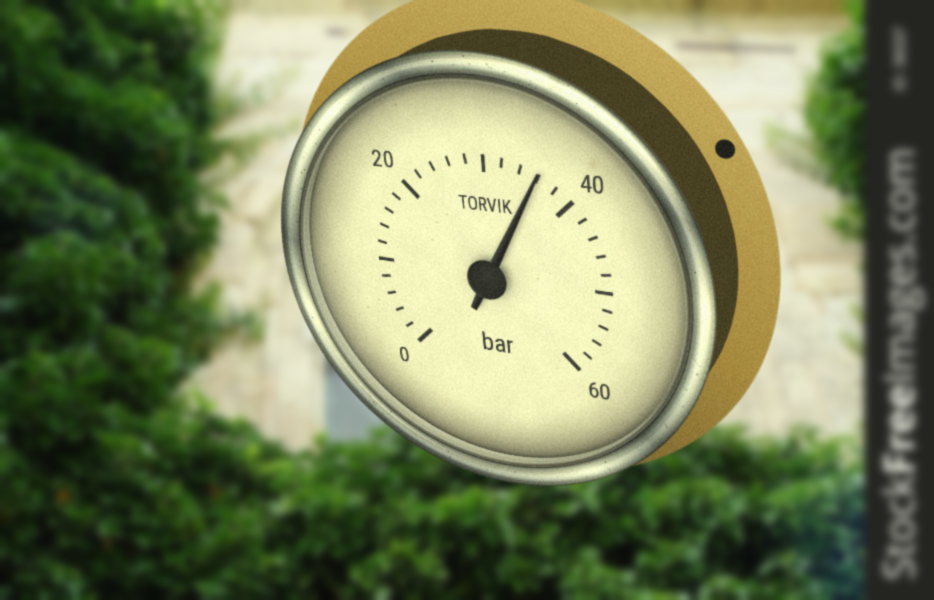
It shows value=36 unit=bar
